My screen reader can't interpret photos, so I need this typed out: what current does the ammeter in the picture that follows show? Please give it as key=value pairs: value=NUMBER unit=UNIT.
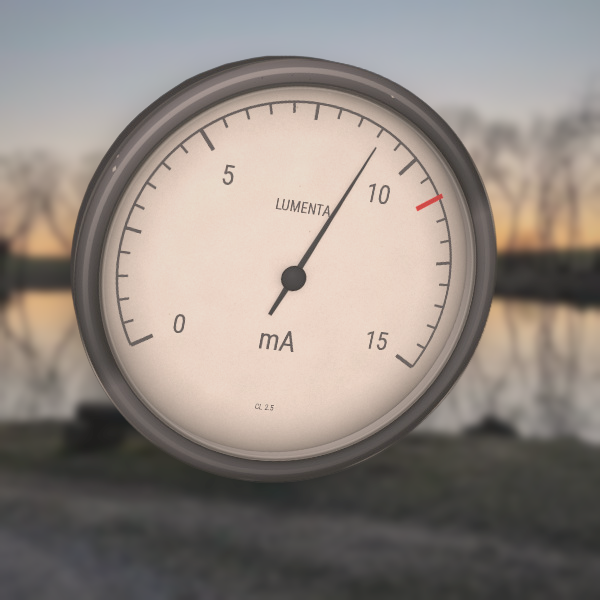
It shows value=9 unit=mA
